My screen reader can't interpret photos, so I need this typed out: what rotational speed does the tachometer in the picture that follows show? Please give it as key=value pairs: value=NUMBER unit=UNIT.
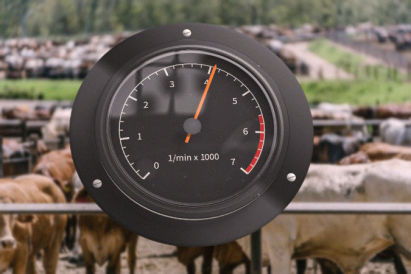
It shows value=4100 unit=rpm
